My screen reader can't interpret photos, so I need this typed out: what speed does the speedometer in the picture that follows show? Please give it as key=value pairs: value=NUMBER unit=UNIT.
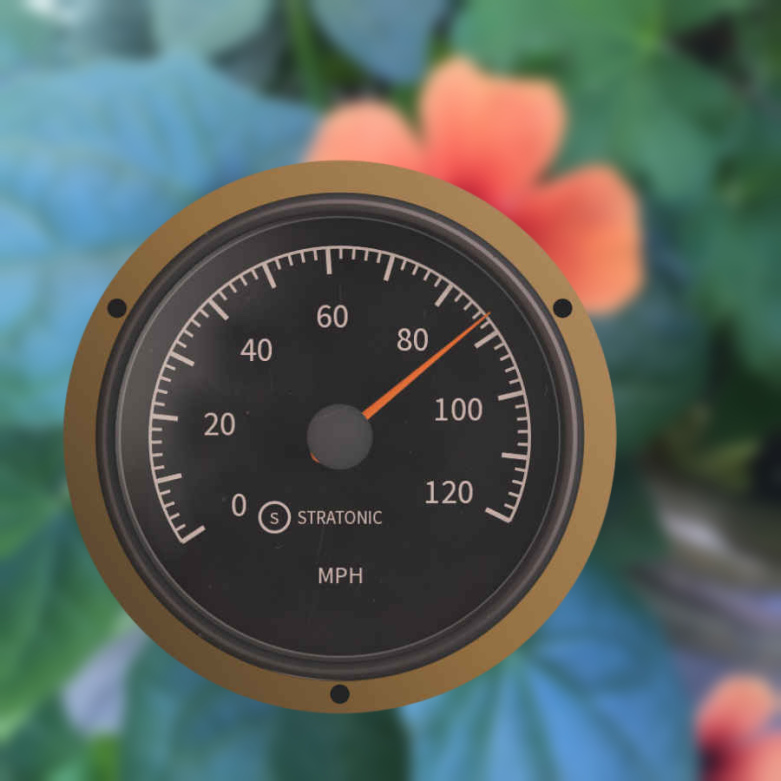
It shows value=87 unit=mph
